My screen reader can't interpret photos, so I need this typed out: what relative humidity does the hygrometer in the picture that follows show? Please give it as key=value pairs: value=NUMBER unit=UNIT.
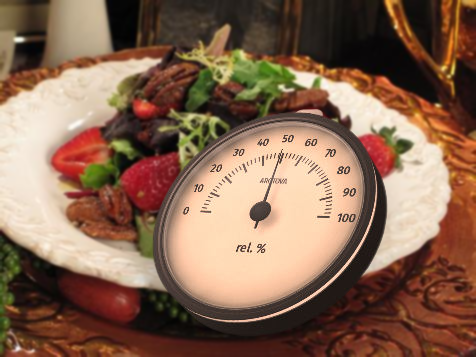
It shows value=50 unit=%
